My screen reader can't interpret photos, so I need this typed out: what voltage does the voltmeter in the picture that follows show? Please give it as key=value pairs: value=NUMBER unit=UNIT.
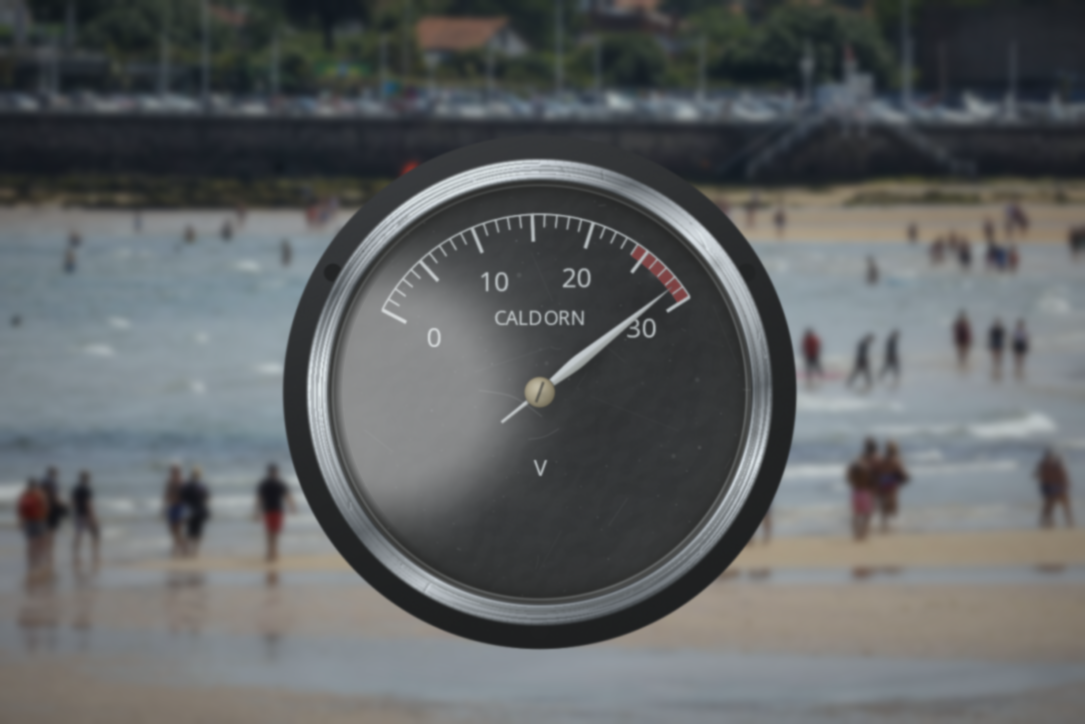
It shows value=28.5 unit=V
